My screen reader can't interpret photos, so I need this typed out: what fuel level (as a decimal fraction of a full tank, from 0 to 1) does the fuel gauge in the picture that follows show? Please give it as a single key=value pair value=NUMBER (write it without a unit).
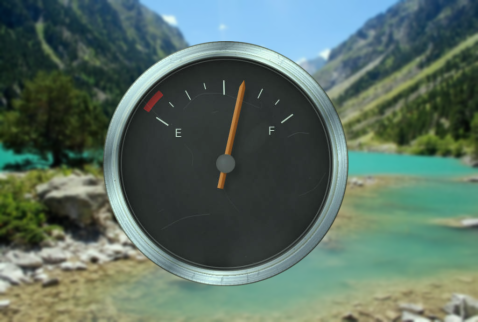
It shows value=0.625
